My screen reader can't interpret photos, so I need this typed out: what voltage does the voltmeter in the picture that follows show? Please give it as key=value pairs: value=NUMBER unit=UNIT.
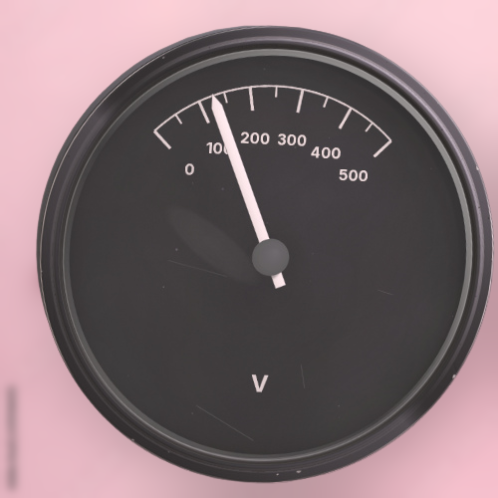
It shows value=125 unit=V
